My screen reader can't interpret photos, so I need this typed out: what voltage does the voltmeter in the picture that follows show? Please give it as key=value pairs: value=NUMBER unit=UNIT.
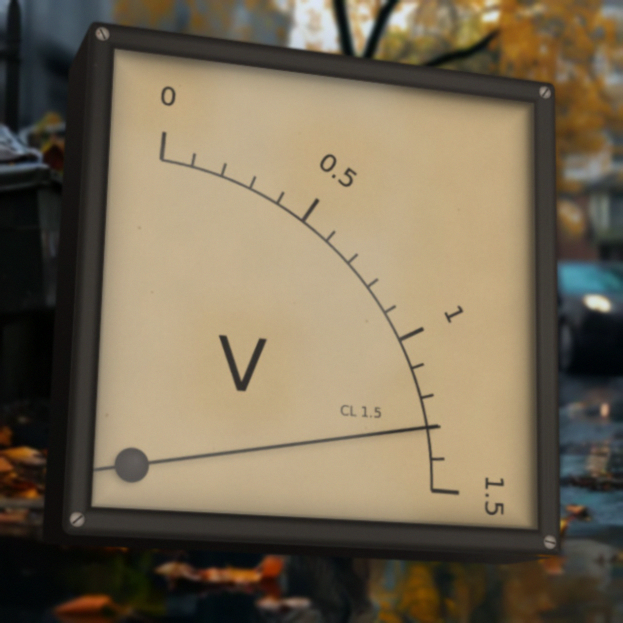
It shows value=1.3 unit=V
